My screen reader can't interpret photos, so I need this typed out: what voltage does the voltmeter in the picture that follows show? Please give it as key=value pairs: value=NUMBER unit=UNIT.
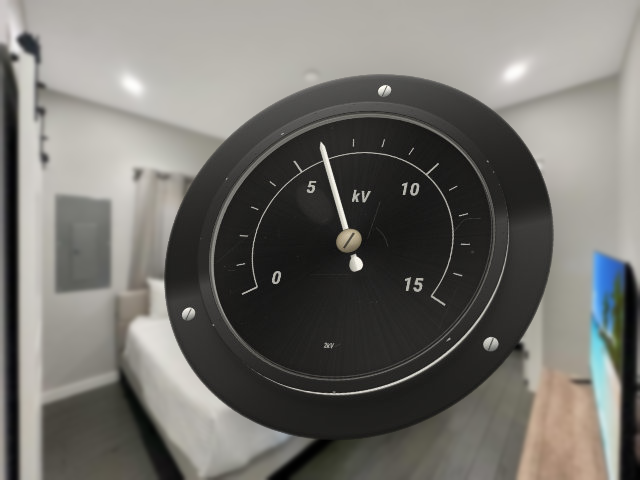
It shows value=6 unit=kV
